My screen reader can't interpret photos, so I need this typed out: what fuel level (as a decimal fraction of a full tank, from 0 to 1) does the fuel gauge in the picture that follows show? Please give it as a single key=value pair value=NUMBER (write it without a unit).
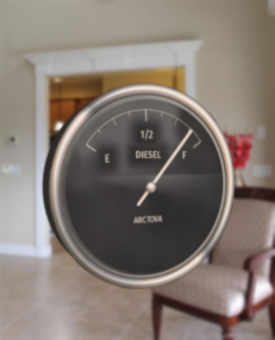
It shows value=0.875
